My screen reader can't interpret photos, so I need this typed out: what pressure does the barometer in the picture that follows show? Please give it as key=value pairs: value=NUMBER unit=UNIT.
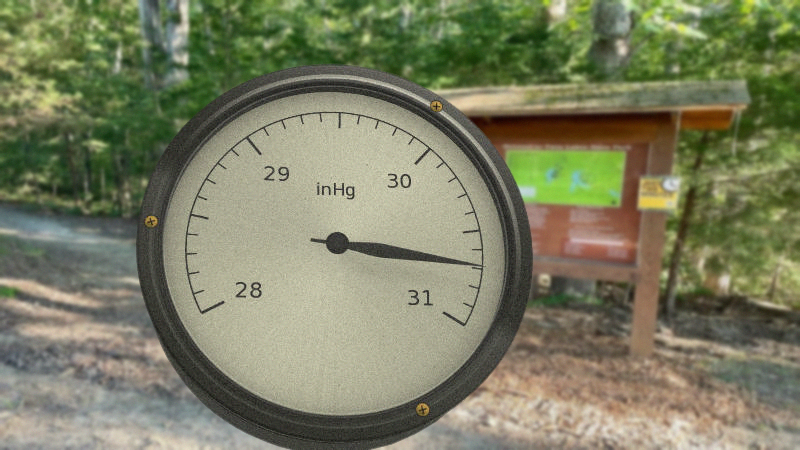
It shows value=30.7 unit=inHg
